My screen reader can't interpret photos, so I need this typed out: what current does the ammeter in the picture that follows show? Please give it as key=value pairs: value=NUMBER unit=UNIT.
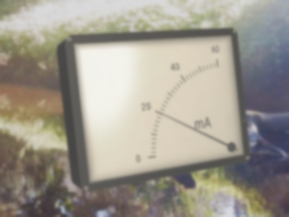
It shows value=20 unit=mA
